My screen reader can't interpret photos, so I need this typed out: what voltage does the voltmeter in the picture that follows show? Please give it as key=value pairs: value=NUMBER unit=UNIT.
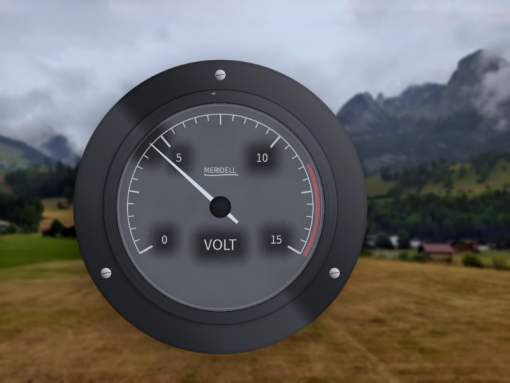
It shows value=4.5 unit=V
